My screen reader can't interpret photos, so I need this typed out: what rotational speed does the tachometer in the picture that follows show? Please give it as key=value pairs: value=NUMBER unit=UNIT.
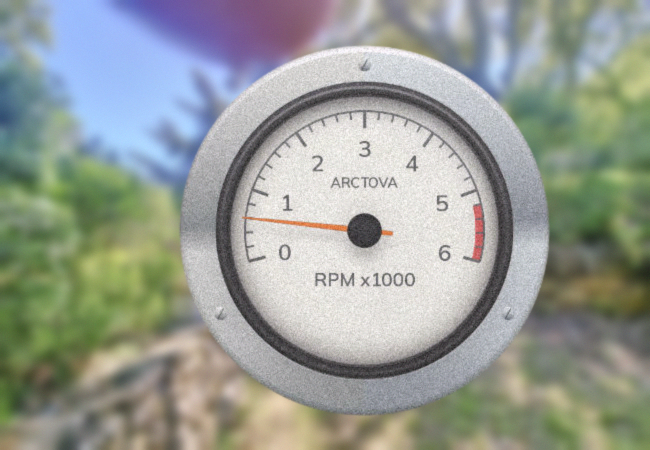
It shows value=600 unit=rpm
